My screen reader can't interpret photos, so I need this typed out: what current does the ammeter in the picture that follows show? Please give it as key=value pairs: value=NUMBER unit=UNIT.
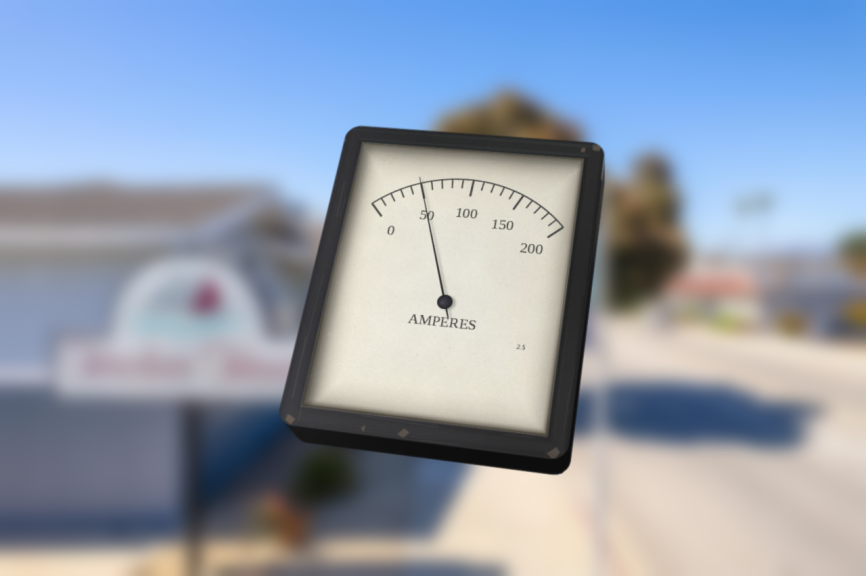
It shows value=50 unit=A
